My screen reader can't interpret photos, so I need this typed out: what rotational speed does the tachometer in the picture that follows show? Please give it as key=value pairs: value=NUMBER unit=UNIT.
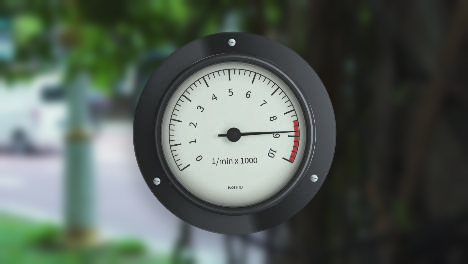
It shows value=8800 unit=rpm
